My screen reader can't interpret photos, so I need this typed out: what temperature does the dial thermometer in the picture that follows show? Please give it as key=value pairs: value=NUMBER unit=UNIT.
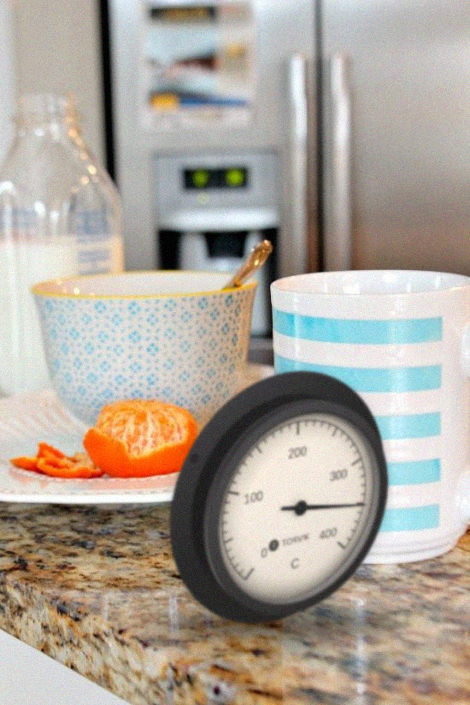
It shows value=350 unit=°C
